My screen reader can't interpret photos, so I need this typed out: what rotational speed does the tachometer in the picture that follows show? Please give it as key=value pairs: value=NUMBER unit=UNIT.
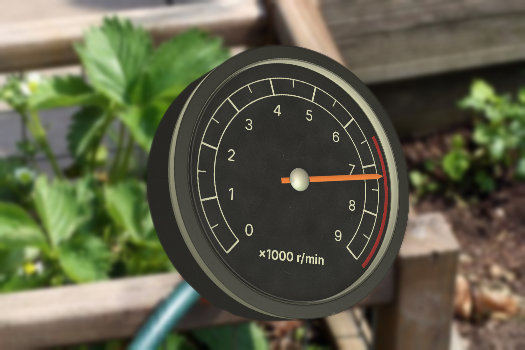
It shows value=7250 unit=rpm
